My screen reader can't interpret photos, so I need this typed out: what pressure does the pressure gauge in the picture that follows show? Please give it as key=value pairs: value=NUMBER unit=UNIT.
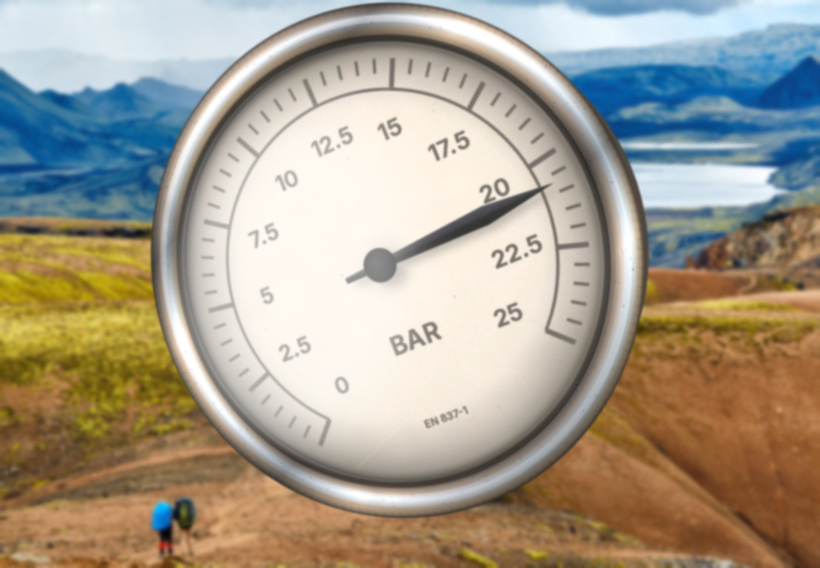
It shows value=20.75 unit=bar
